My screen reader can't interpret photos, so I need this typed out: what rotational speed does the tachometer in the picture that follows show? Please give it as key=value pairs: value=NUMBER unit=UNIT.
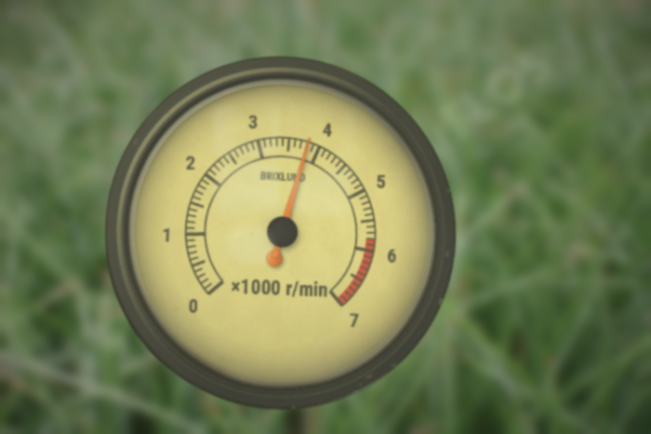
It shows value=3800 unit=rpm
